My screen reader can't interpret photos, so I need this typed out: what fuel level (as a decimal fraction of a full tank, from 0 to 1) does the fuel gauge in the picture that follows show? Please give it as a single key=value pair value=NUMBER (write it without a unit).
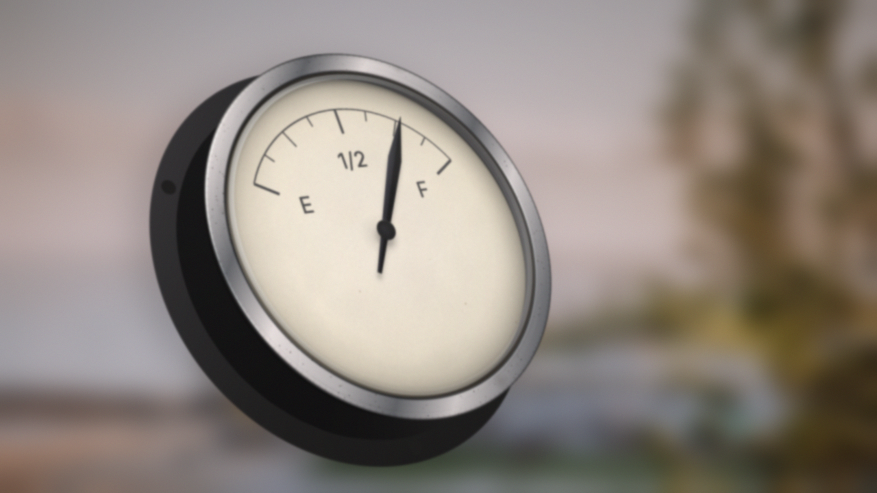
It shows value=0.75
